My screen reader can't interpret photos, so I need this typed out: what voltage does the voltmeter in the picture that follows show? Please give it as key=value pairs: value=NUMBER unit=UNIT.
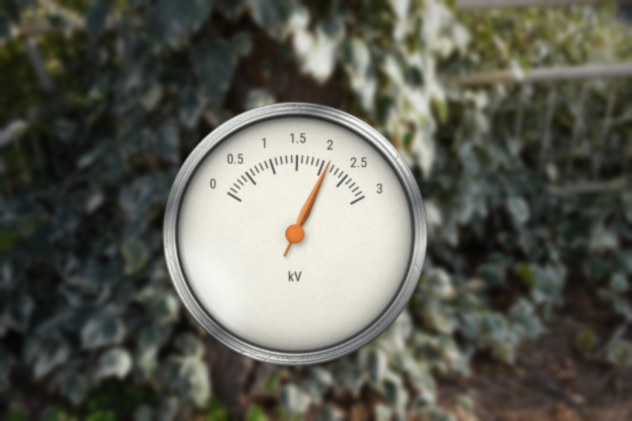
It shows value=2.1 unit=kV
